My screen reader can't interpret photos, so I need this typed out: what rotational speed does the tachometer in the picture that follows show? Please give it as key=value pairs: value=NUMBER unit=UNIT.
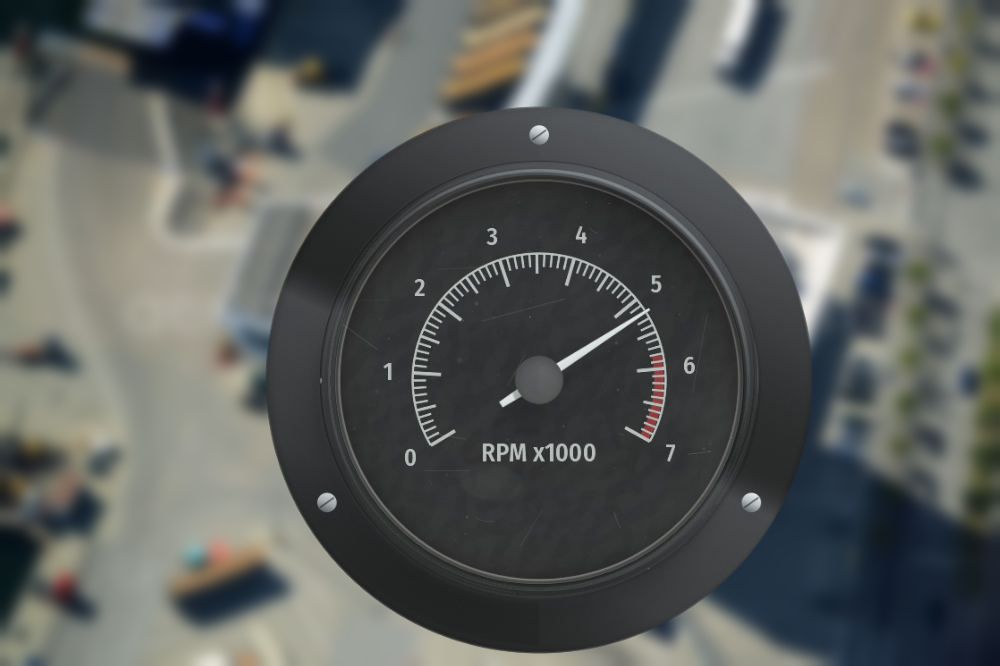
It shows value=5200 unit=rpm
